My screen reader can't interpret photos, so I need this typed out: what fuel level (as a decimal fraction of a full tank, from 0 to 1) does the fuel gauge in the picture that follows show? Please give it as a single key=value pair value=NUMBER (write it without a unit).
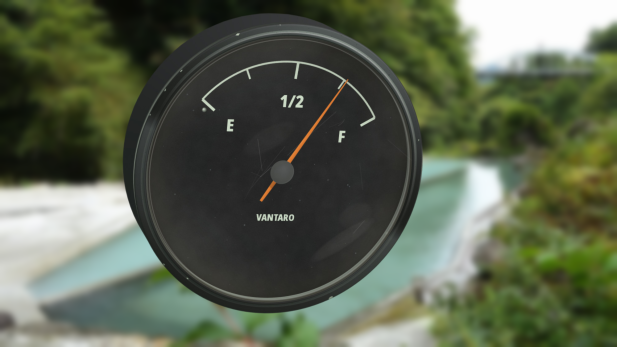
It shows value=0.75
